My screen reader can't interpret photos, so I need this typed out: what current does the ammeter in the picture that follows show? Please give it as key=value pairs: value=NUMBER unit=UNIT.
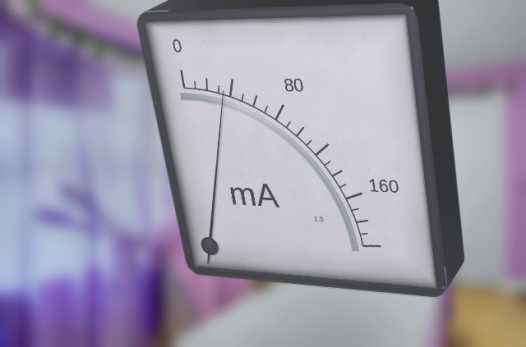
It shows value=35 unit=mA
